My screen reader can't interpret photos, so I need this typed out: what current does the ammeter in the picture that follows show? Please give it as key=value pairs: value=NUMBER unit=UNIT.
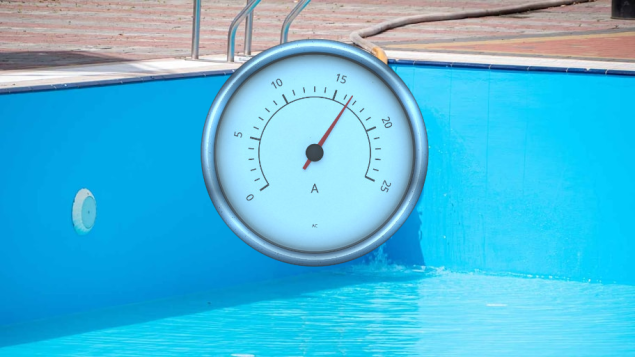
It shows value=16.5 unit=A
